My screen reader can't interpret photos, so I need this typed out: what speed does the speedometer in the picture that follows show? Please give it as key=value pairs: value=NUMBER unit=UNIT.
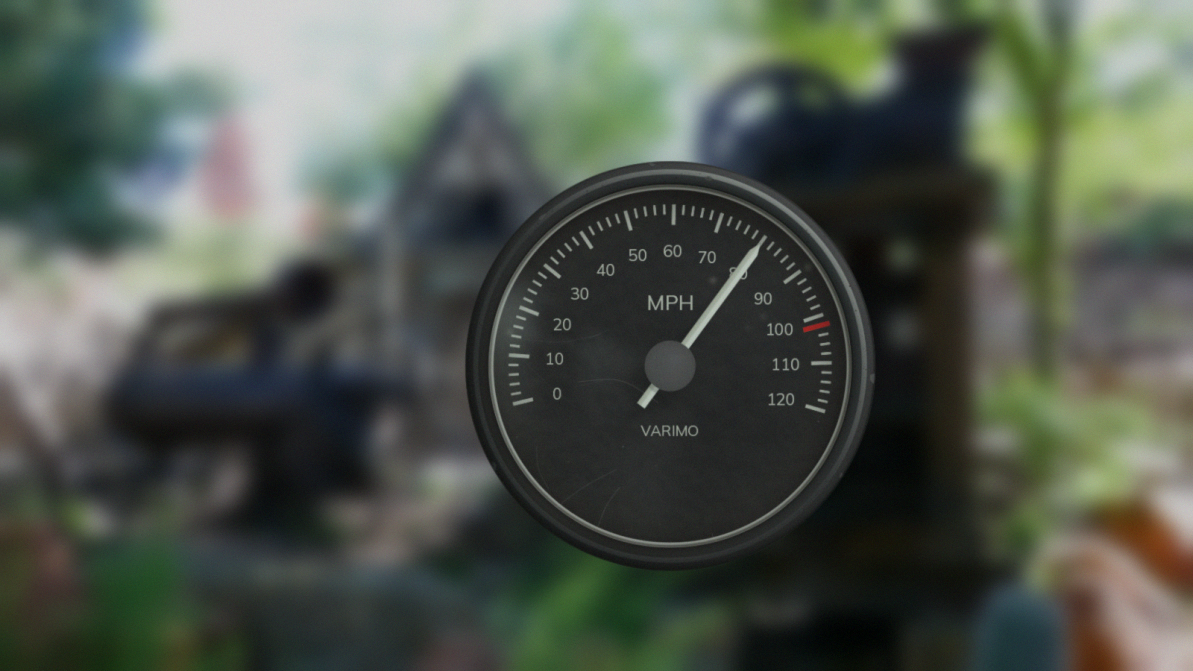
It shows value=80 unit=mph
